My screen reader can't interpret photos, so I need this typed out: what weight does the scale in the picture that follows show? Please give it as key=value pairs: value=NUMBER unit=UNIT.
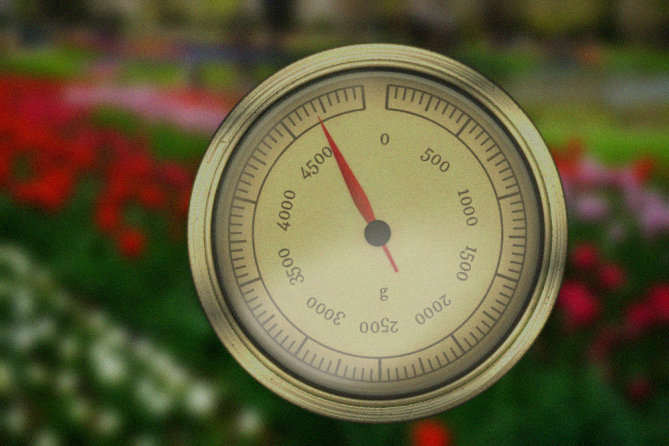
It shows value=4700 unit=g
